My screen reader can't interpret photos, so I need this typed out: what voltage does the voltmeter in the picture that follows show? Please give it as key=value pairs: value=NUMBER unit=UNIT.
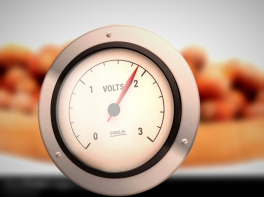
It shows value=1.9 unit=V
